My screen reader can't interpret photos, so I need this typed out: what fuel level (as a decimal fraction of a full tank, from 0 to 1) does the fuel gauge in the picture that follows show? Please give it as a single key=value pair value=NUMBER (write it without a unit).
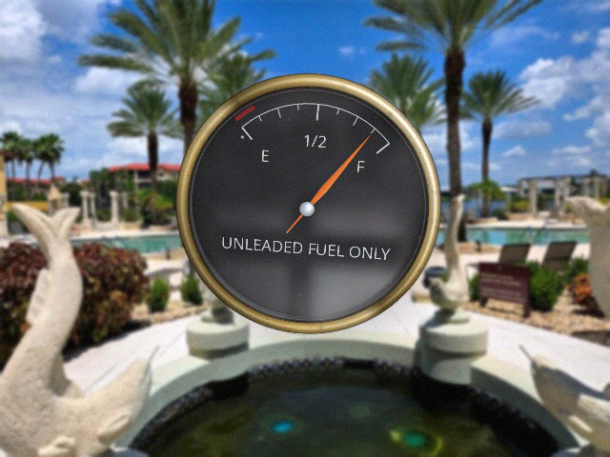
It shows value=0.875
